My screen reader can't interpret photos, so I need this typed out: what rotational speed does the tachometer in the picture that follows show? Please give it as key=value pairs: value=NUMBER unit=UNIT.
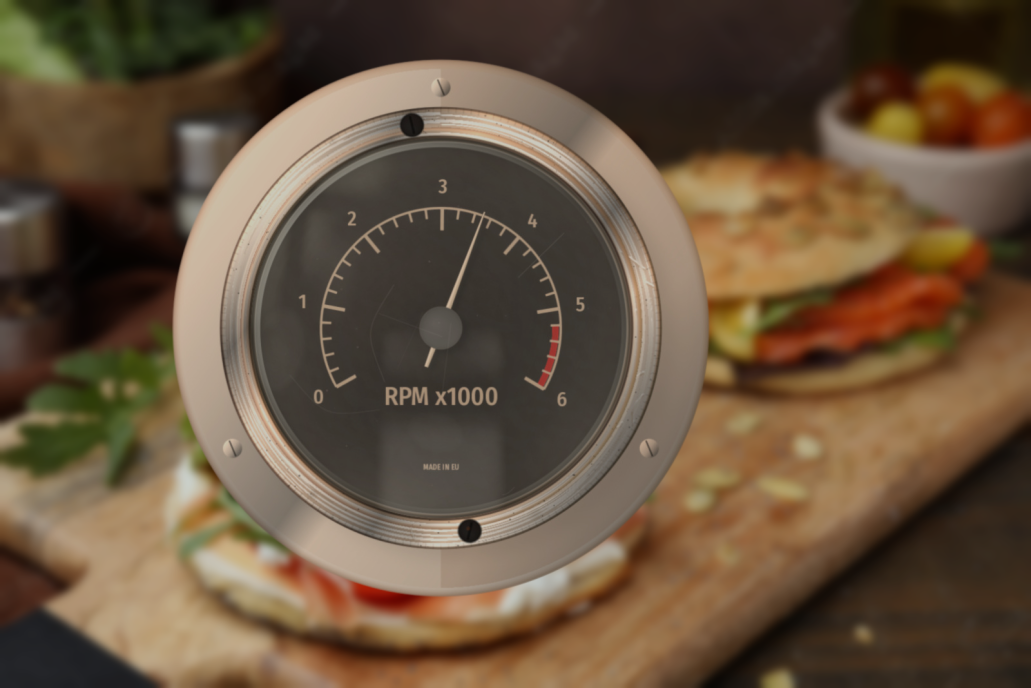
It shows value=3500 unit=rpm
